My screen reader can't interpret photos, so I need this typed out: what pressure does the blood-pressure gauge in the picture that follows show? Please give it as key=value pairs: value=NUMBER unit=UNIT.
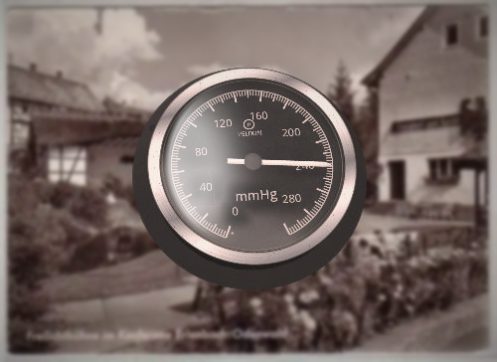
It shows value=240 unit=mmHg
